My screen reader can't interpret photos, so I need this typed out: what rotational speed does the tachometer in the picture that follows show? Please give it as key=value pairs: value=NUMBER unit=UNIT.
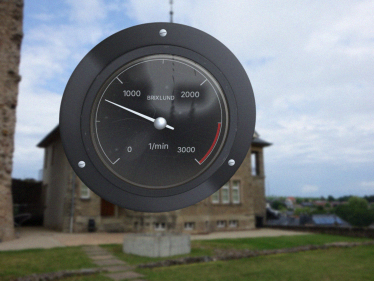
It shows value=750 unit=rpm
